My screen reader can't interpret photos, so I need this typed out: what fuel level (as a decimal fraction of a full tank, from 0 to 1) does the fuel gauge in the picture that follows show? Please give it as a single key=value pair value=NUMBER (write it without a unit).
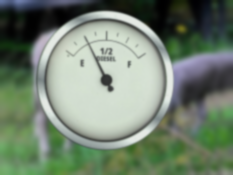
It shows value=0.25
